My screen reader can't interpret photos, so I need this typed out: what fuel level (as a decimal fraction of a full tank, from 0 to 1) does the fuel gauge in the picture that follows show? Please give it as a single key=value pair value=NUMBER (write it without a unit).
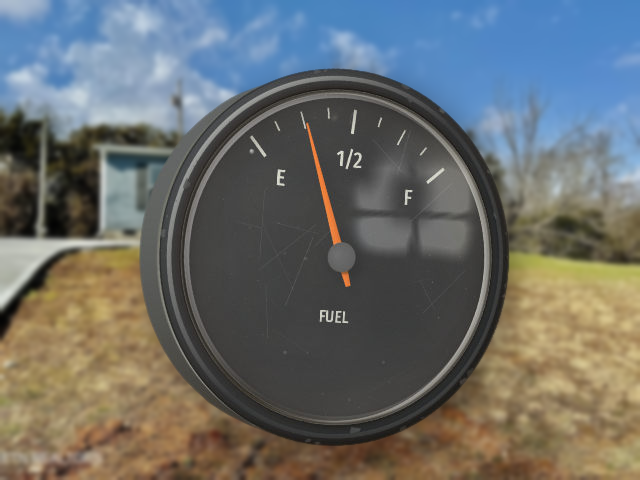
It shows value=0.25
